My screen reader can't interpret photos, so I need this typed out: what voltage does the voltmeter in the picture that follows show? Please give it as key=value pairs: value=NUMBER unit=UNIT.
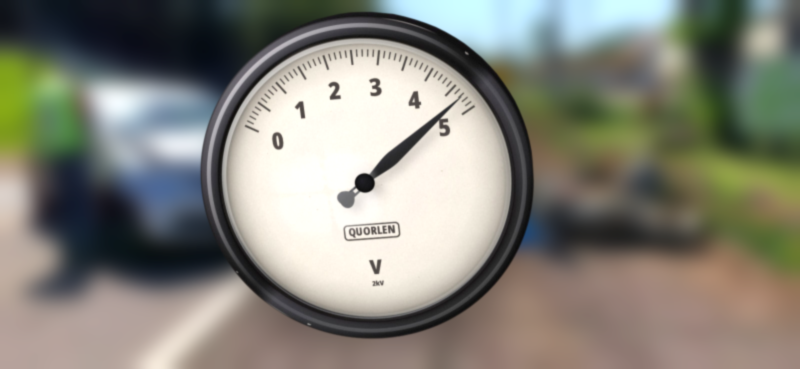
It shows value=4.7 unit=V
